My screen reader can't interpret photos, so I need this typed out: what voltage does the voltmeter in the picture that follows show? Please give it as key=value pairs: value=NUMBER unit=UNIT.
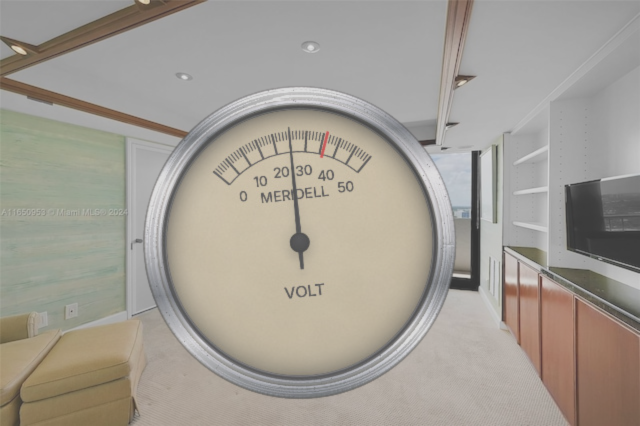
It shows value=25 unit=V
